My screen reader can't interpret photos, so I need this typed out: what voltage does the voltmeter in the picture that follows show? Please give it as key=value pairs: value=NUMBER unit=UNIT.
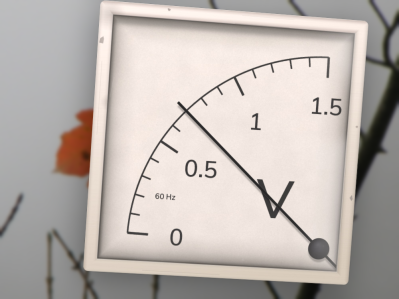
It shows value=0.7 unit=V
